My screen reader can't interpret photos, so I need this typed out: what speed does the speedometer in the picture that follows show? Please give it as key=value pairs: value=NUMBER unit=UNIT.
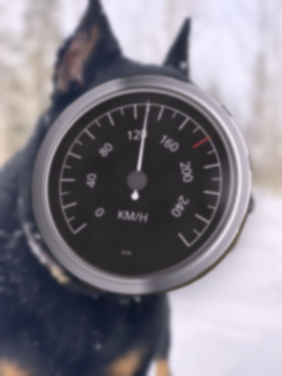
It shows value=130 unit=km/h
